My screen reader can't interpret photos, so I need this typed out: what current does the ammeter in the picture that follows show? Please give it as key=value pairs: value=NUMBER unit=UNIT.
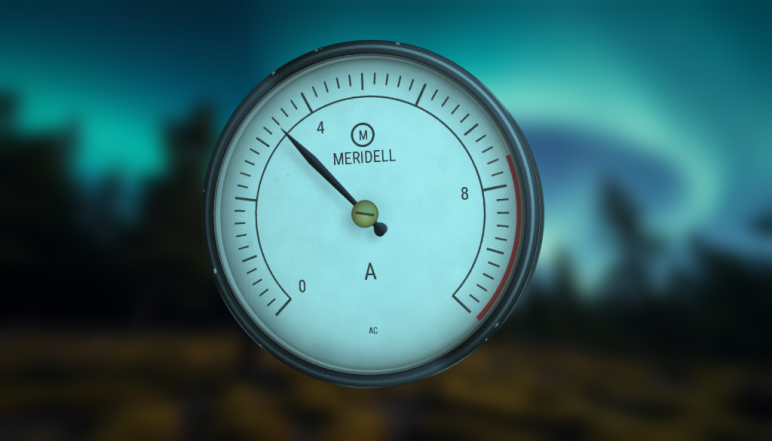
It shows value=3.4 unit=A
